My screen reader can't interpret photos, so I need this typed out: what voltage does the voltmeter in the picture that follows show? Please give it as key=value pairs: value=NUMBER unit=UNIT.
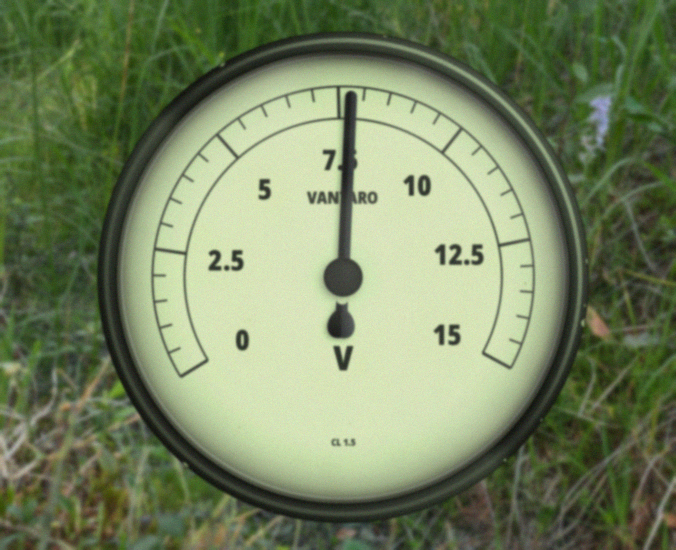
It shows value=7.75 unit=V
